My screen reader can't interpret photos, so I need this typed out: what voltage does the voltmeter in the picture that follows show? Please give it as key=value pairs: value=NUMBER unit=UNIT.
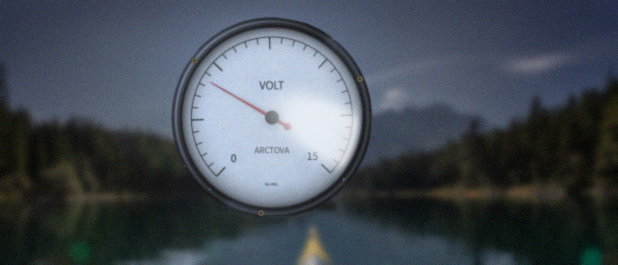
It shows value=4.25 unit=V
